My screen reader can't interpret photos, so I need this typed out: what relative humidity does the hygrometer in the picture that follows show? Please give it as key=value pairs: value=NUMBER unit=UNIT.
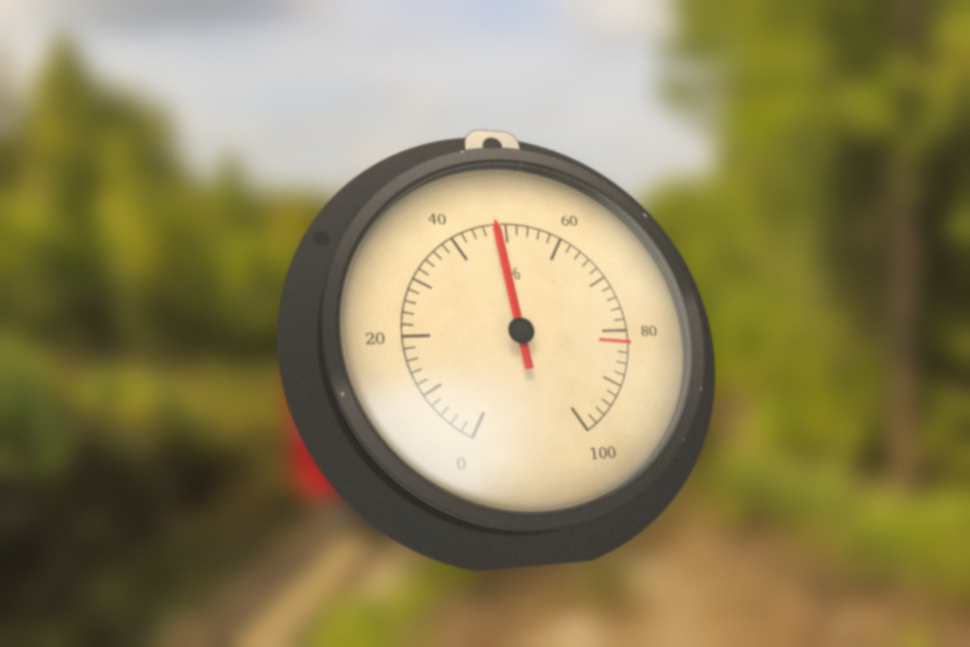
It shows value=48 unit=%
